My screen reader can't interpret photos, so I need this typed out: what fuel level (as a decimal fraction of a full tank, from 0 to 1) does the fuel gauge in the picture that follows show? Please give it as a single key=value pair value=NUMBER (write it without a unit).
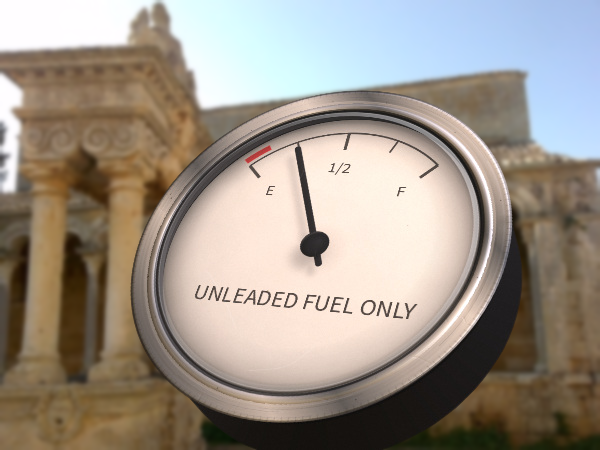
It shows value=0.25
